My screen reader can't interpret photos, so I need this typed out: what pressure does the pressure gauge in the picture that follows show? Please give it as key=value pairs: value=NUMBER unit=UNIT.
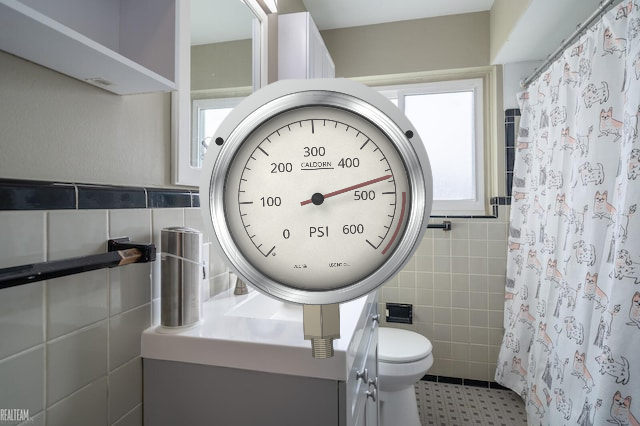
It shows value=470 unit=psi
